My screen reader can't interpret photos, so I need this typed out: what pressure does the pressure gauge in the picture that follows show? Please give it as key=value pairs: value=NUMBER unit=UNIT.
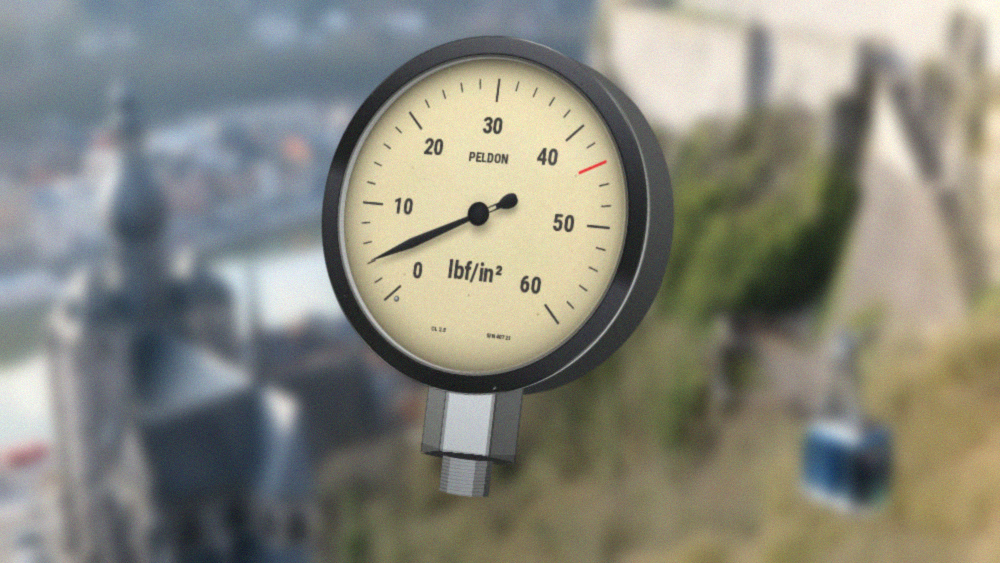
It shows value=4 unit=psi
